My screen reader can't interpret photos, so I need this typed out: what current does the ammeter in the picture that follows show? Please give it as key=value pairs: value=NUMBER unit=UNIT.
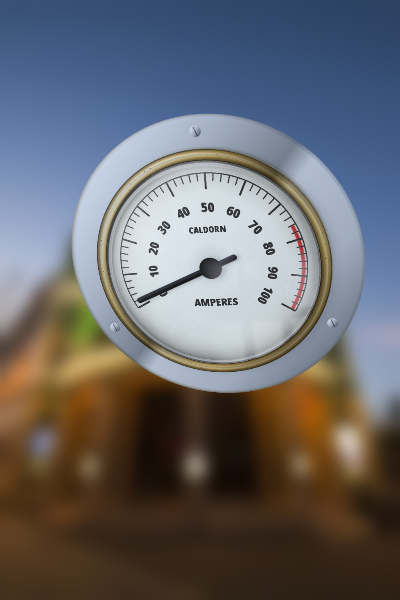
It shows value=2 unit=A
